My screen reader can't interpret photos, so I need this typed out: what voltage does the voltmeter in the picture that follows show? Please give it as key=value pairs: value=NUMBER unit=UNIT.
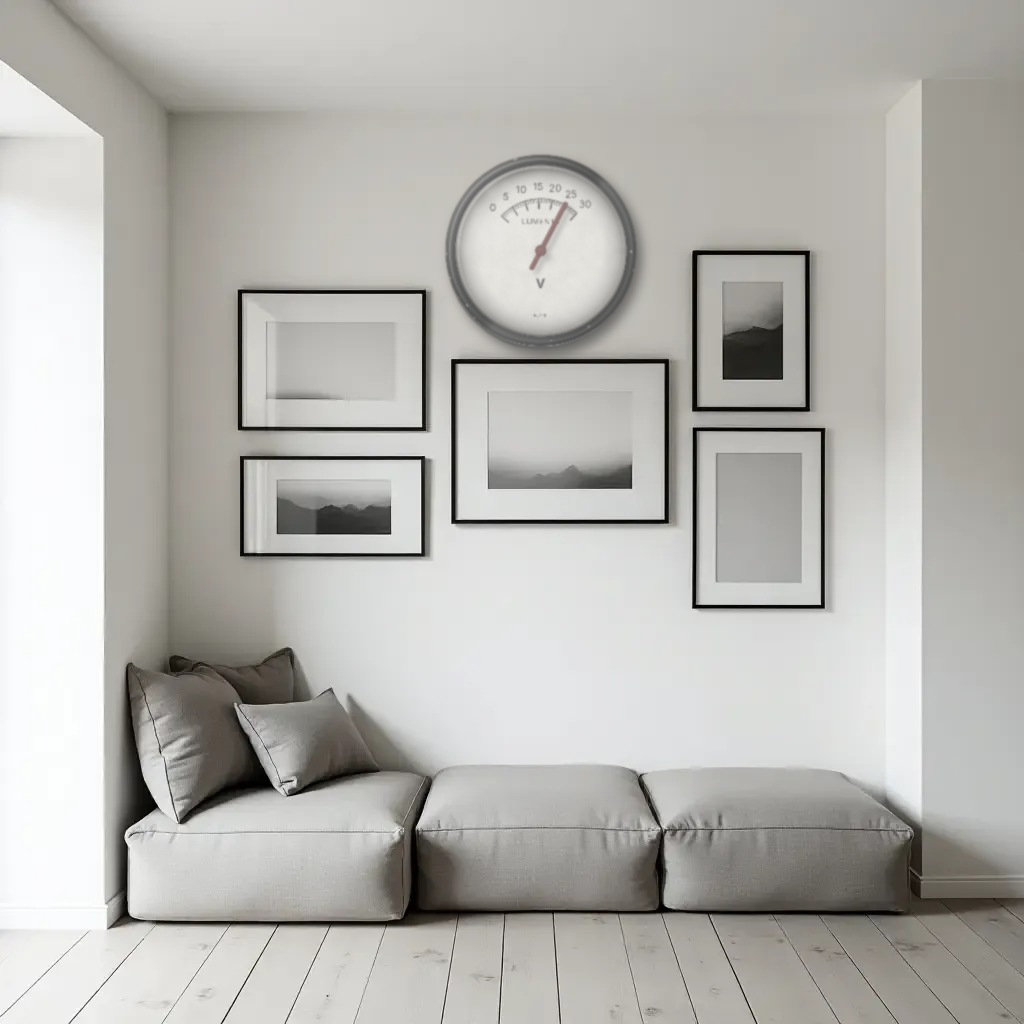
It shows value=25 unit=V
